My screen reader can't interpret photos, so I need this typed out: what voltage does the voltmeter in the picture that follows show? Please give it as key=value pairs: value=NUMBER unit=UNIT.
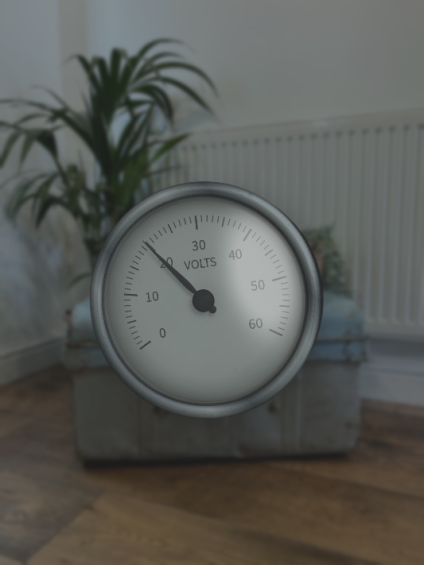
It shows value=20 unit=V
